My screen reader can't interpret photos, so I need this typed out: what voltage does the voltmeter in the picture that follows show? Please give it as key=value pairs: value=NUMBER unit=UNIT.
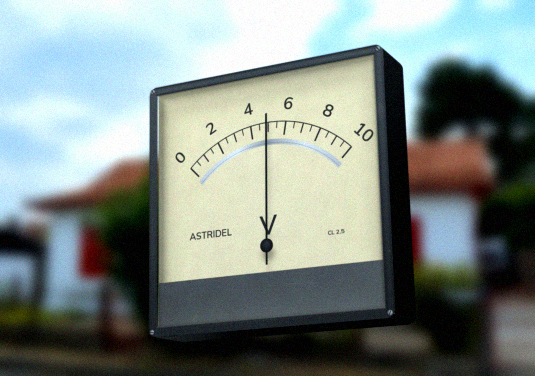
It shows value=5 unit=V
